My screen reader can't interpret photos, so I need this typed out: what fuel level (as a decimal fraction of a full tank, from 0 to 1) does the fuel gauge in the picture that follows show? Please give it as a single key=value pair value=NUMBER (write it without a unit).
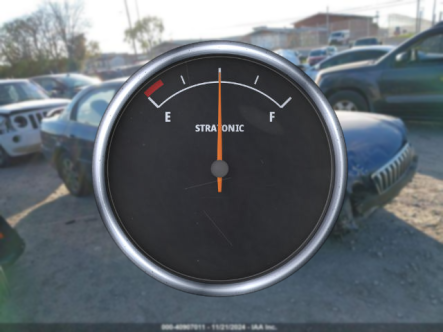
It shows value=0.5
